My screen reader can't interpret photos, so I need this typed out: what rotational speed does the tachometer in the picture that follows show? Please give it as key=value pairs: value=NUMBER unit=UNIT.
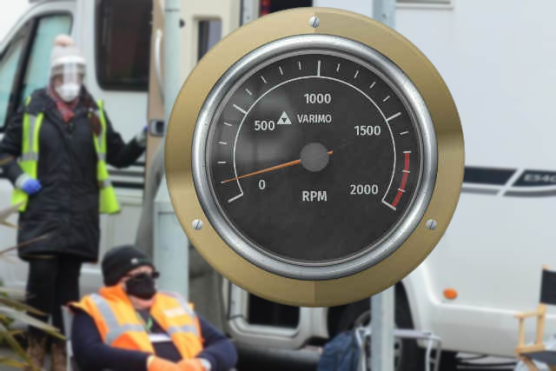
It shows value=100 unit=rpm
